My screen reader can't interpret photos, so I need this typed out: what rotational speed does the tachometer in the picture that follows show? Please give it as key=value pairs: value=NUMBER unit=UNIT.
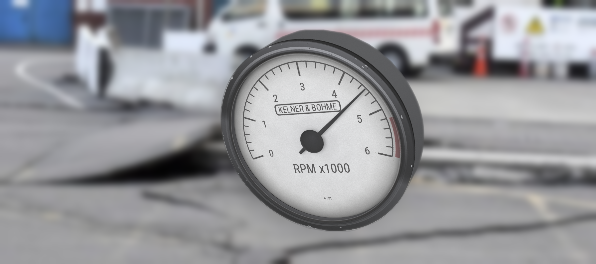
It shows value=4500 unit=rpm
